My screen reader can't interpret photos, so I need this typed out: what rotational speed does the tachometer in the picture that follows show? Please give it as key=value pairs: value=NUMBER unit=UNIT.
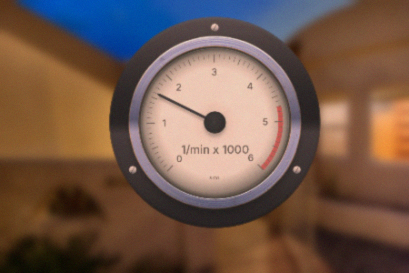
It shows value=1600 unit=rpm
